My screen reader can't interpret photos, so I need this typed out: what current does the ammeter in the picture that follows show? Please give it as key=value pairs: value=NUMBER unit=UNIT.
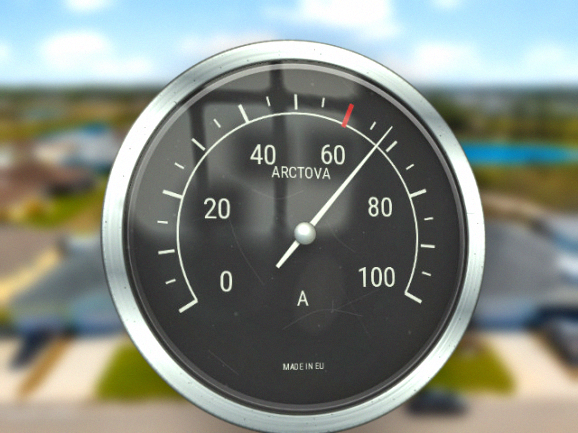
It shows value=67.5 unit=A
